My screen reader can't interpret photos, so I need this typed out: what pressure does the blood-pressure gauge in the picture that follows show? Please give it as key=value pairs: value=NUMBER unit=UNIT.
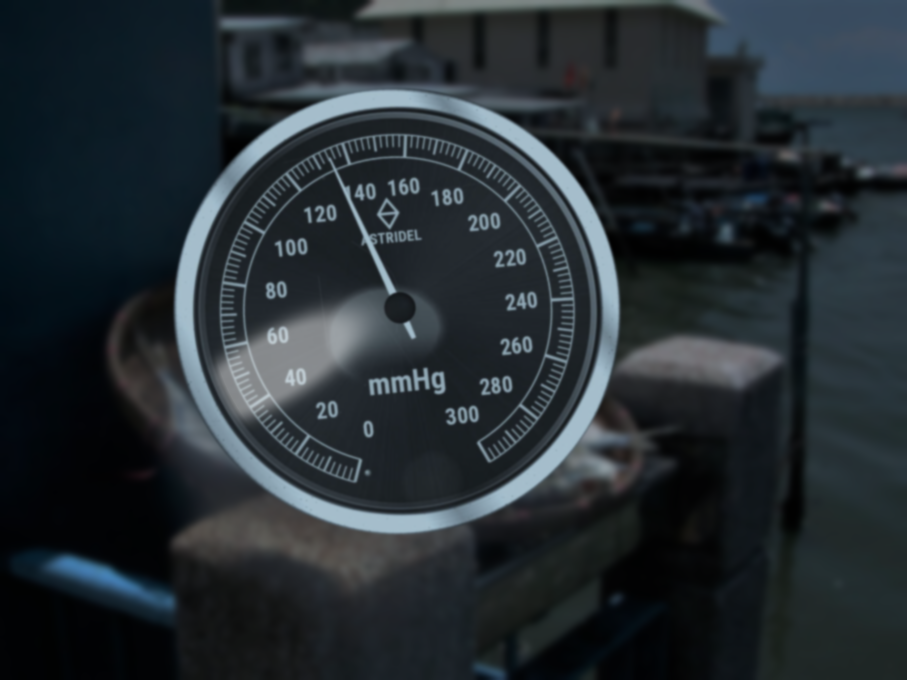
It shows value=134 unit=mmHg
